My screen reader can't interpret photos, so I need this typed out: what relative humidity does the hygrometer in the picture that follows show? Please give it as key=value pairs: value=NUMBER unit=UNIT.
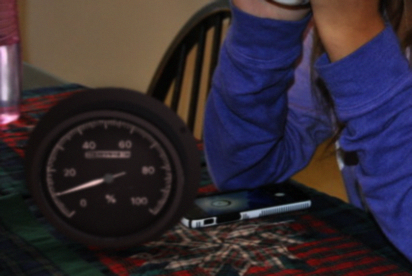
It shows value=10 unit=%
